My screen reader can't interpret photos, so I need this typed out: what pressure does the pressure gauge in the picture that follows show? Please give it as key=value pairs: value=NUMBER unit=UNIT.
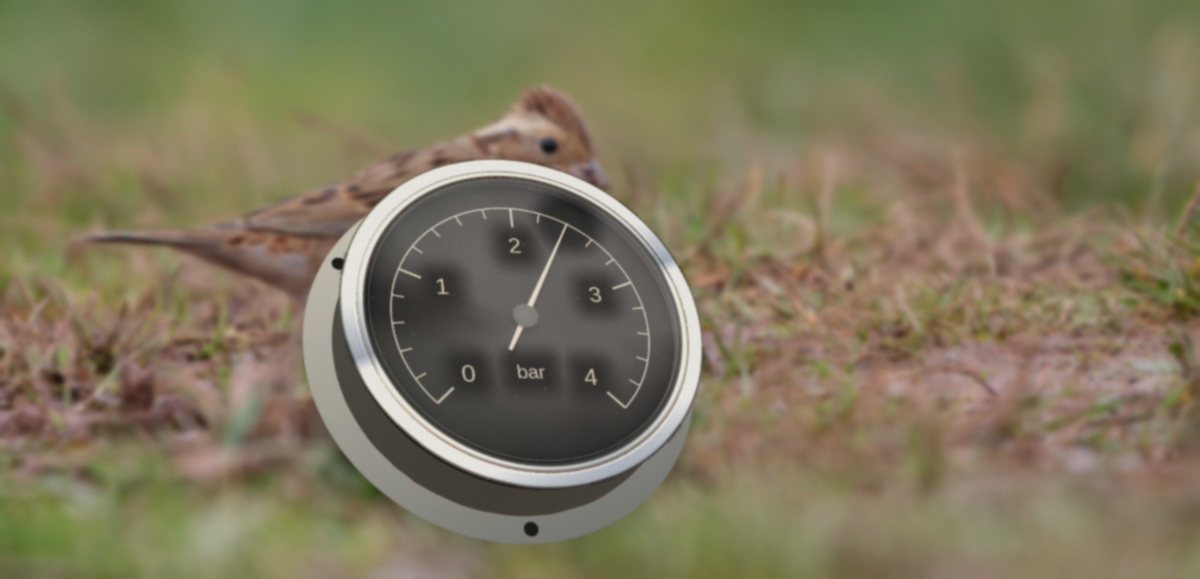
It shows value=2.4 unit=bar
